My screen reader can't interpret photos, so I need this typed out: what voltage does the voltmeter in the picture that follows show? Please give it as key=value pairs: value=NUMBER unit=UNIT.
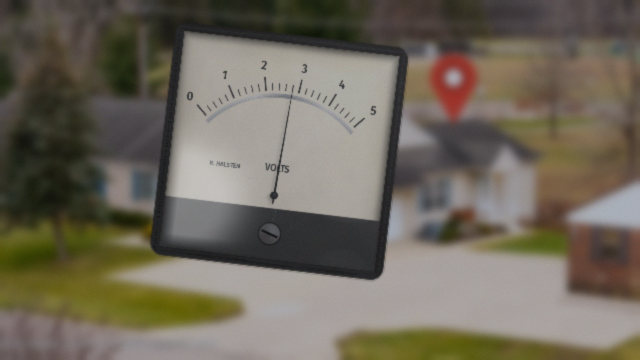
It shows value=2.8 unit=V
